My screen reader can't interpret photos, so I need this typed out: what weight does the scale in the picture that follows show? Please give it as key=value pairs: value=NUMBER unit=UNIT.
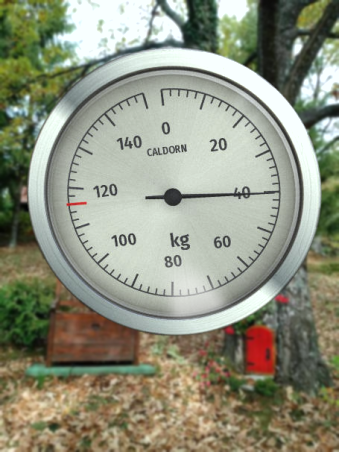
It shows value=40 unit=kg
